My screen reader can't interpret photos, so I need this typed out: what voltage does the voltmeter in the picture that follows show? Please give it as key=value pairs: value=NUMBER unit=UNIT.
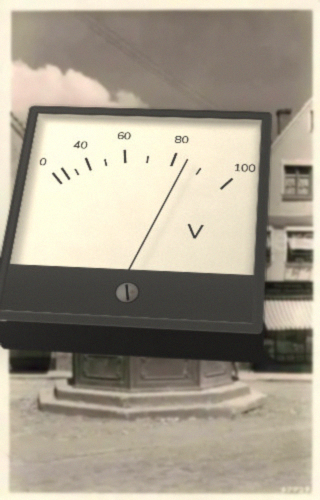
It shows value=85 unit=V
